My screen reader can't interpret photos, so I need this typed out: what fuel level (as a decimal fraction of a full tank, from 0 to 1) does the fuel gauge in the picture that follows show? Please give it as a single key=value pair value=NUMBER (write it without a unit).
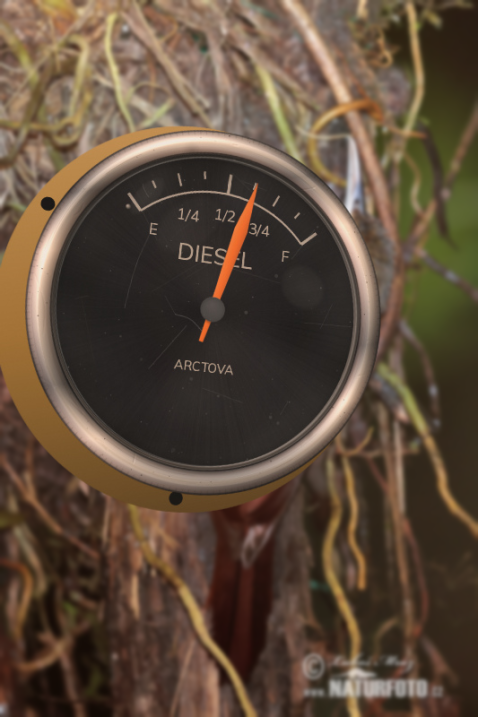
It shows value=0.625
